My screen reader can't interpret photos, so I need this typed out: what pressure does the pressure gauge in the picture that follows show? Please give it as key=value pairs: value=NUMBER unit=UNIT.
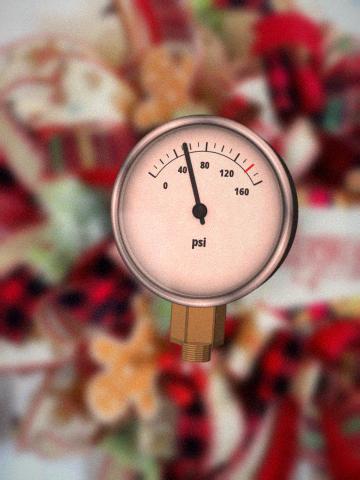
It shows value=55 unit=psi
